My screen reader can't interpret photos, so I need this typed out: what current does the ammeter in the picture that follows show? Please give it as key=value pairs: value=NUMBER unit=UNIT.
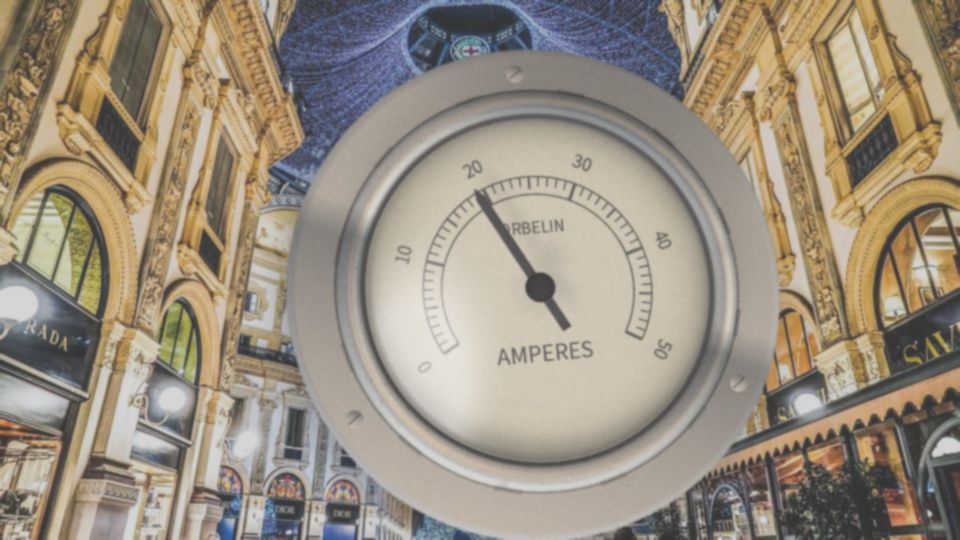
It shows value=19 unit=A
